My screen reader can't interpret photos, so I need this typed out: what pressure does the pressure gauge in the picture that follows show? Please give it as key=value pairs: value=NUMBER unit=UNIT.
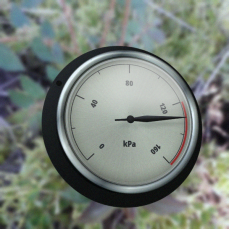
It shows value=130 unit=kPa
